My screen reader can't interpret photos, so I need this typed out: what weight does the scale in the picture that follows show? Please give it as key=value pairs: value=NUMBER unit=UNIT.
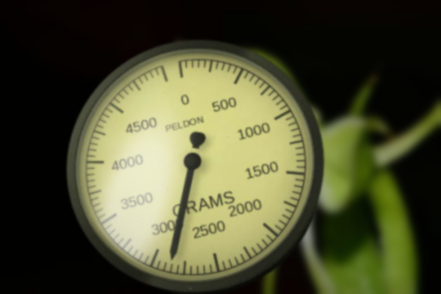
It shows value=2850 unit=g
